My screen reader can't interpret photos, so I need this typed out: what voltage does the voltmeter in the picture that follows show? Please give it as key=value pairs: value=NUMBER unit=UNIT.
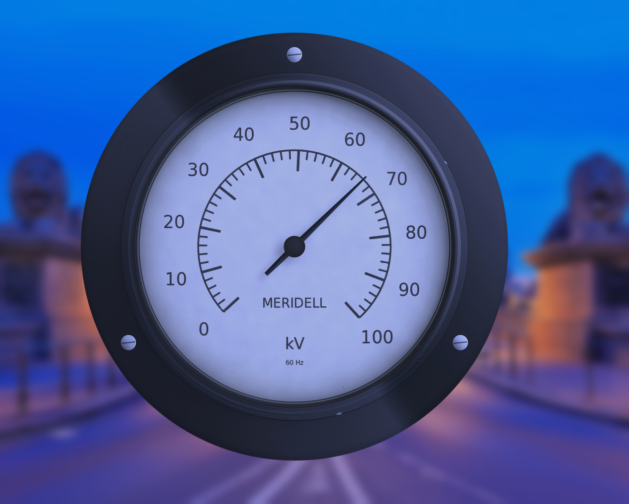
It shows value=66 unit=kV
